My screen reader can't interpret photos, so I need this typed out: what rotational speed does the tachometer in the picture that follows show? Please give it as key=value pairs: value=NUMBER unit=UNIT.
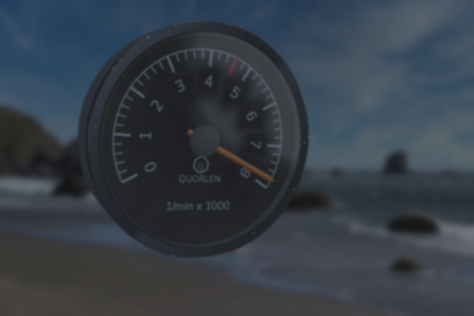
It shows value=7800 unit=rpm
